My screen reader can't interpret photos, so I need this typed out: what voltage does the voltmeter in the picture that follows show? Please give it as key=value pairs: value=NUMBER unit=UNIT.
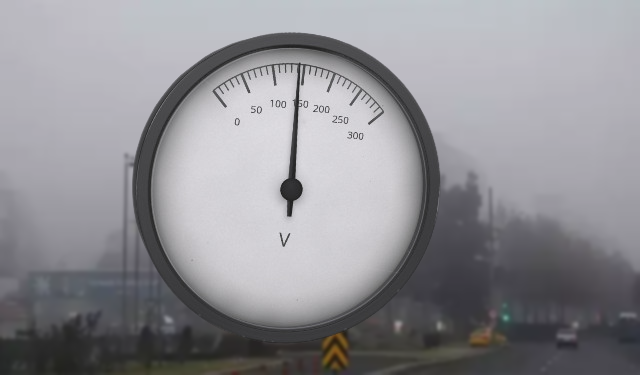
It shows value=140 unit=V
